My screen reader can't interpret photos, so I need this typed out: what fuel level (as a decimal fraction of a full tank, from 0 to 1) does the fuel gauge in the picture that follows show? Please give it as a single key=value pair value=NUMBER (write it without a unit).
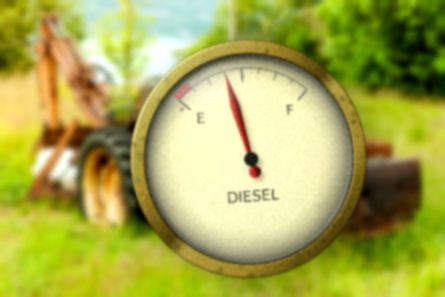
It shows value=0.375
